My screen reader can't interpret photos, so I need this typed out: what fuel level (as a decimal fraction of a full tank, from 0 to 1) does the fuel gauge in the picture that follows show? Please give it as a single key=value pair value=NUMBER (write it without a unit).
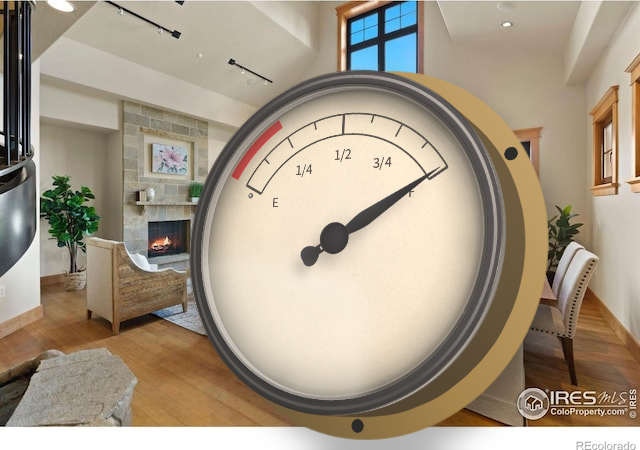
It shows value=1
